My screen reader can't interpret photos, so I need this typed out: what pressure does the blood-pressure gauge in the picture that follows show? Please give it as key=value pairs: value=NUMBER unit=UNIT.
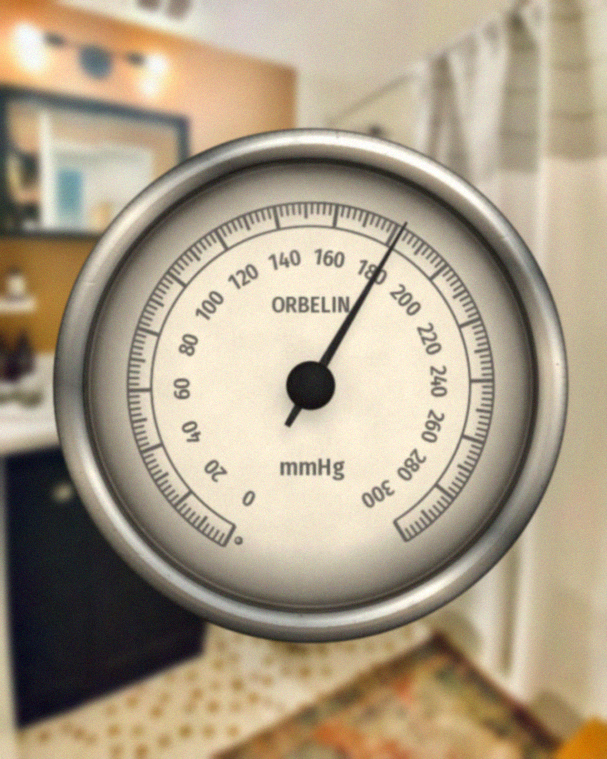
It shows value=182 unit=mmHg
